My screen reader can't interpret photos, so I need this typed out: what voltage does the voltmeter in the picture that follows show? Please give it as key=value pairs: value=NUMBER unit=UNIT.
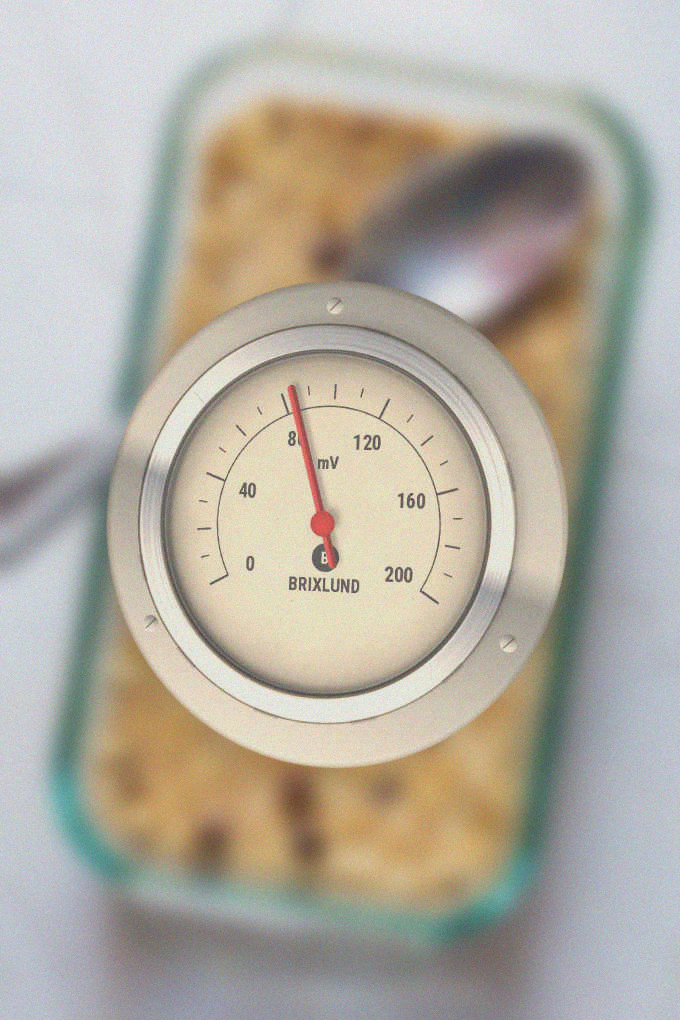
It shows value=85 unit=mV
